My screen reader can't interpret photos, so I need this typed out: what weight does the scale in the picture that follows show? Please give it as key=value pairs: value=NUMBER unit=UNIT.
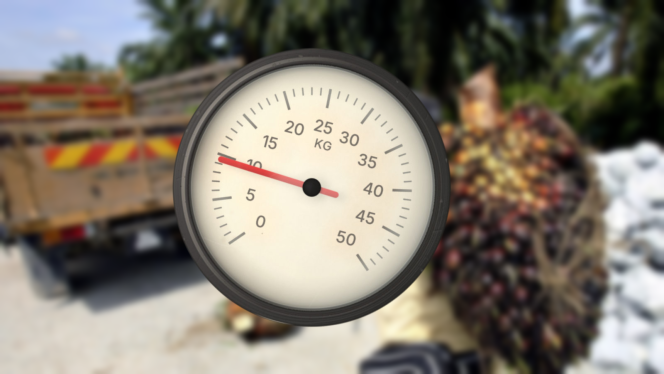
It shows value=9.5 unit=kg
